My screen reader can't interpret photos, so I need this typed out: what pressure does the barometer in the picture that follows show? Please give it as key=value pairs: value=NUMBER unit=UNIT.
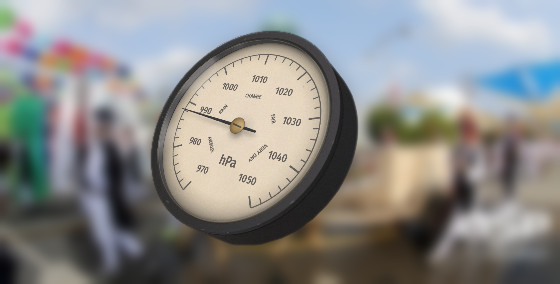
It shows value=988 unit=hPa
